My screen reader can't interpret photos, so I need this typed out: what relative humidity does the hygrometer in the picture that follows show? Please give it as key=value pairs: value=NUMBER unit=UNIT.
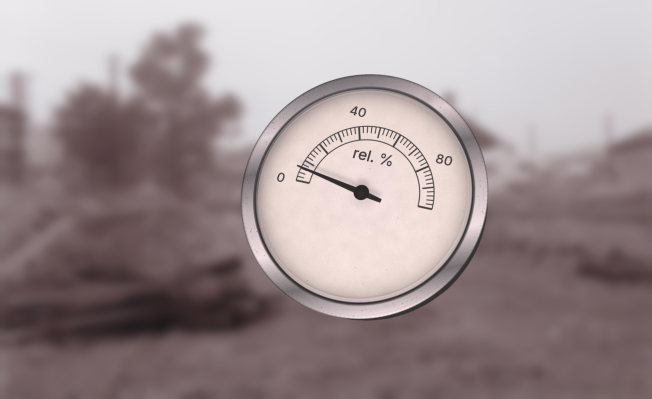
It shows value=6 unit=%
